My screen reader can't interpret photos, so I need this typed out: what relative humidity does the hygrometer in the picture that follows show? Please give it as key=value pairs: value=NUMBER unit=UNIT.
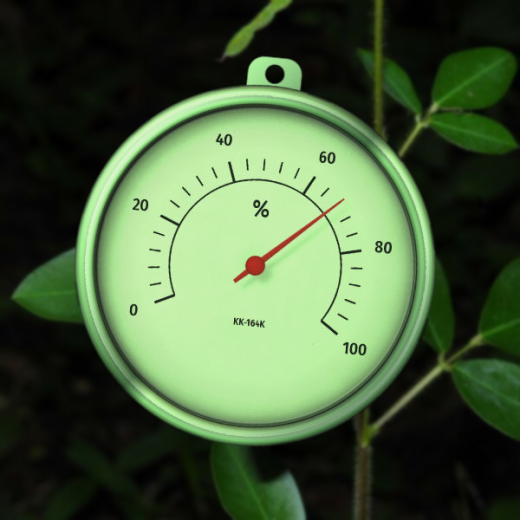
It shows value=68 unit=%
